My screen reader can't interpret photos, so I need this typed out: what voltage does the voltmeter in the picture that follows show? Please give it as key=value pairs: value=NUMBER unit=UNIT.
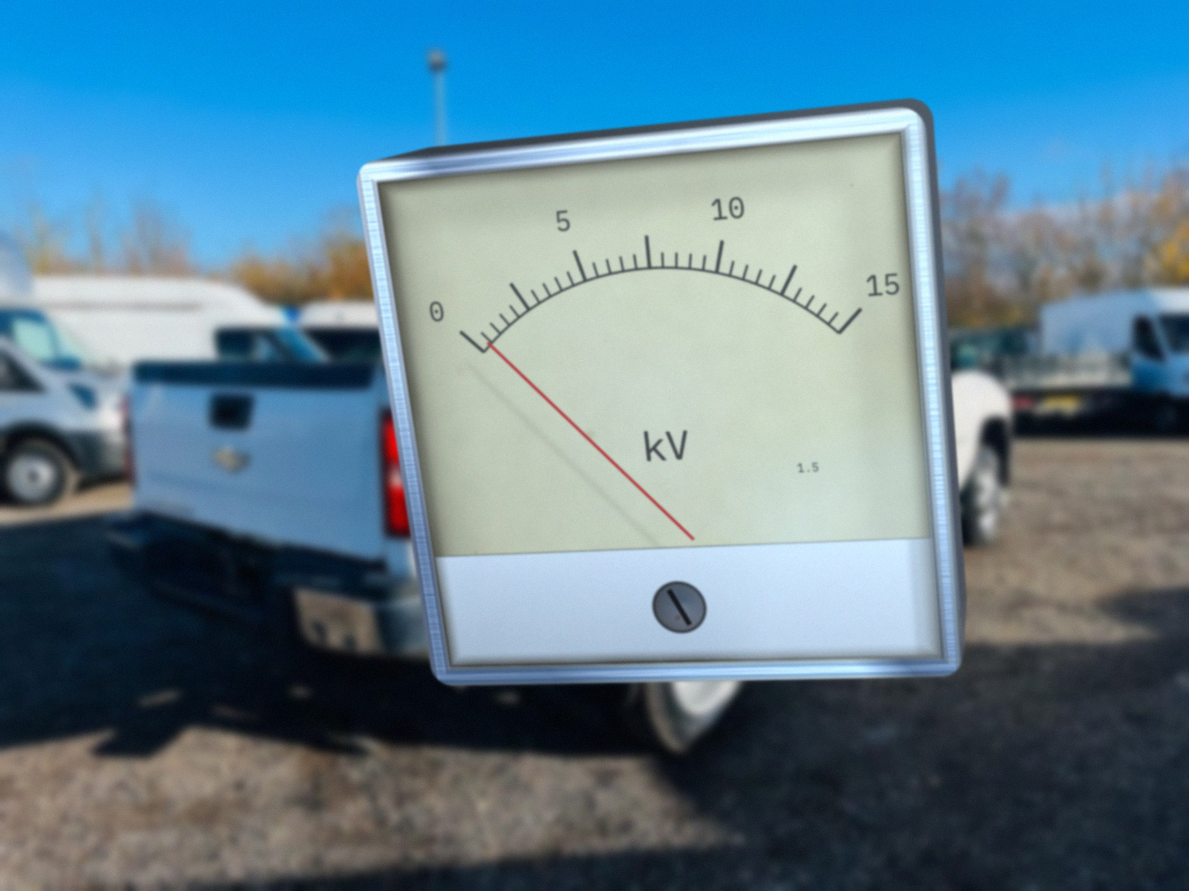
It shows value=0.5 unit=kV
